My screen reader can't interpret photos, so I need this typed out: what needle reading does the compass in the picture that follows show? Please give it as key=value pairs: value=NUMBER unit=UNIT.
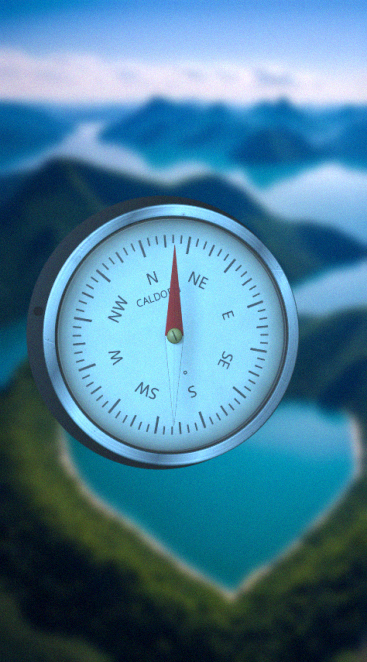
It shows value=20 unit=°
